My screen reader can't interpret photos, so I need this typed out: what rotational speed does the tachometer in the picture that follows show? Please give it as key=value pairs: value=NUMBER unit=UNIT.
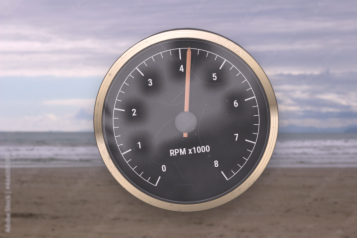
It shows value=4200 unit=rpm
